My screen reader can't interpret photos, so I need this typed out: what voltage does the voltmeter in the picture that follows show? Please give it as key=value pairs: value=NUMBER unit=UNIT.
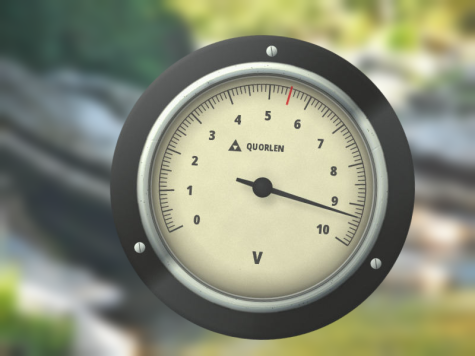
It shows value=9.3 unit=V
